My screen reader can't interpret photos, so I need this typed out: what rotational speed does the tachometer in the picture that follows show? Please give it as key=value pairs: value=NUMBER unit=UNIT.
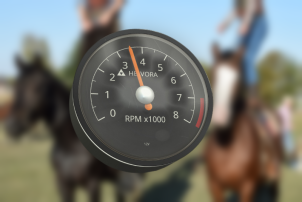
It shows value=3500 unit=rpm
